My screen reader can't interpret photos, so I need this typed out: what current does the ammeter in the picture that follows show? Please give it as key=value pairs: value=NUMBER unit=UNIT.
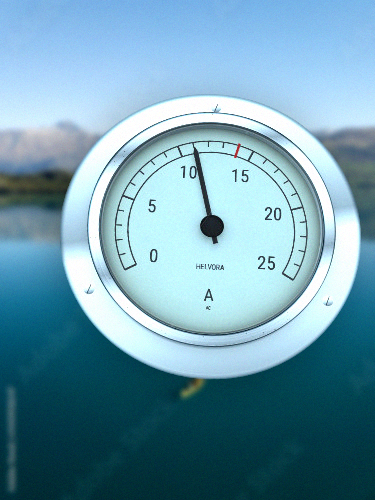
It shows value=11 unit=A
